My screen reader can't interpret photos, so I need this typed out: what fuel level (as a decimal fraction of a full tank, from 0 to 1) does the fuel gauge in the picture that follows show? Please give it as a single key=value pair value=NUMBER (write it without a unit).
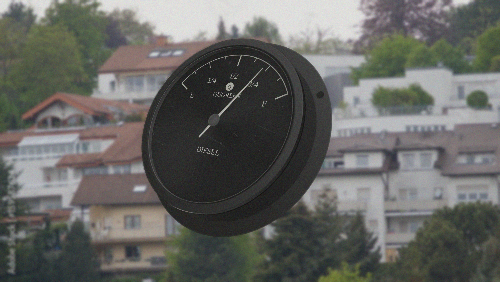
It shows value=0.75
